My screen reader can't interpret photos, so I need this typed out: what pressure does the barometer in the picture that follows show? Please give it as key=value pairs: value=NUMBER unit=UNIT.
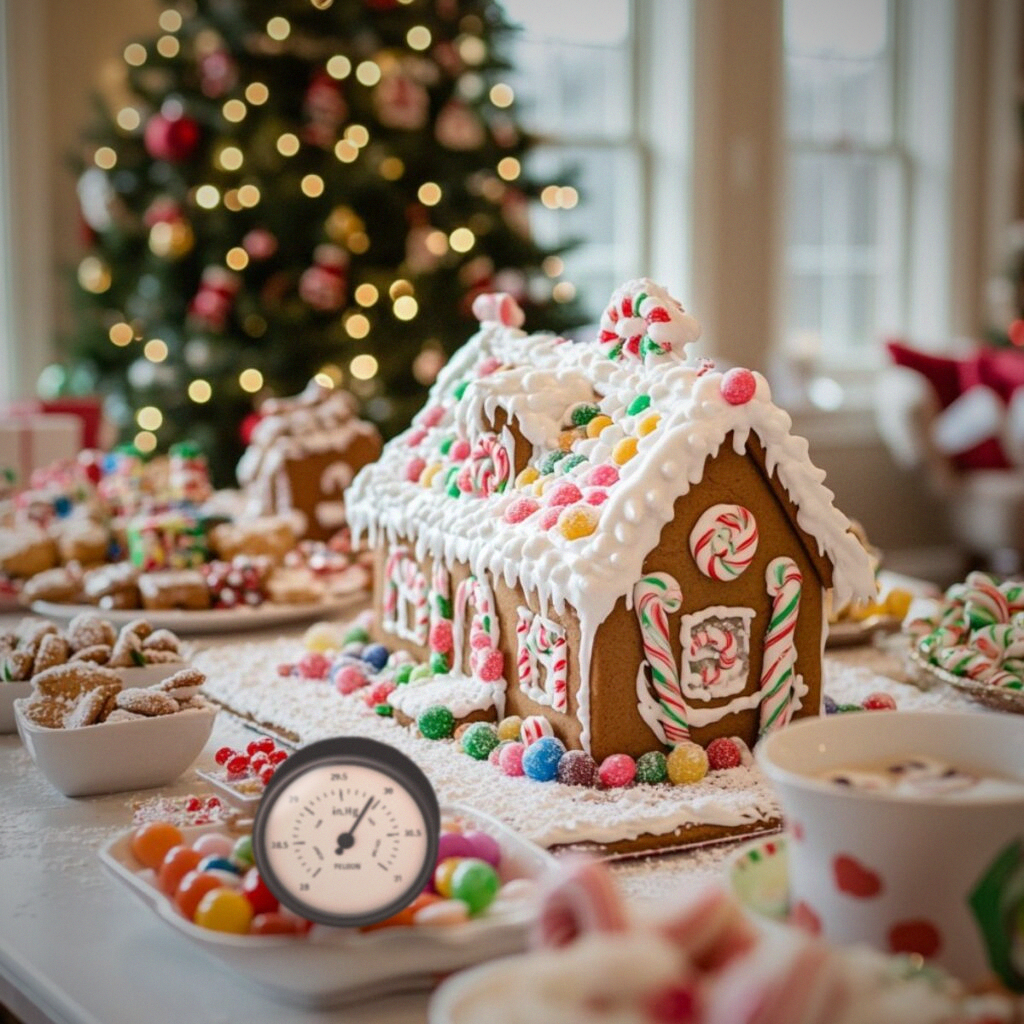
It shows value=29.9 unit=inHg
